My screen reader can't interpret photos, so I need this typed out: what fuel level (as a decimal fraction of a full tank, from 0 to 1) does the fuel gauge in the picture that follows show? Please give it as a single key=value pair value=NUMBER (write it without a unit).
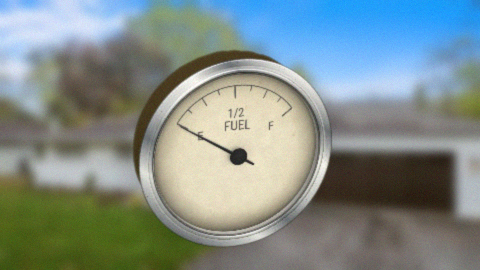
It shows value=0
